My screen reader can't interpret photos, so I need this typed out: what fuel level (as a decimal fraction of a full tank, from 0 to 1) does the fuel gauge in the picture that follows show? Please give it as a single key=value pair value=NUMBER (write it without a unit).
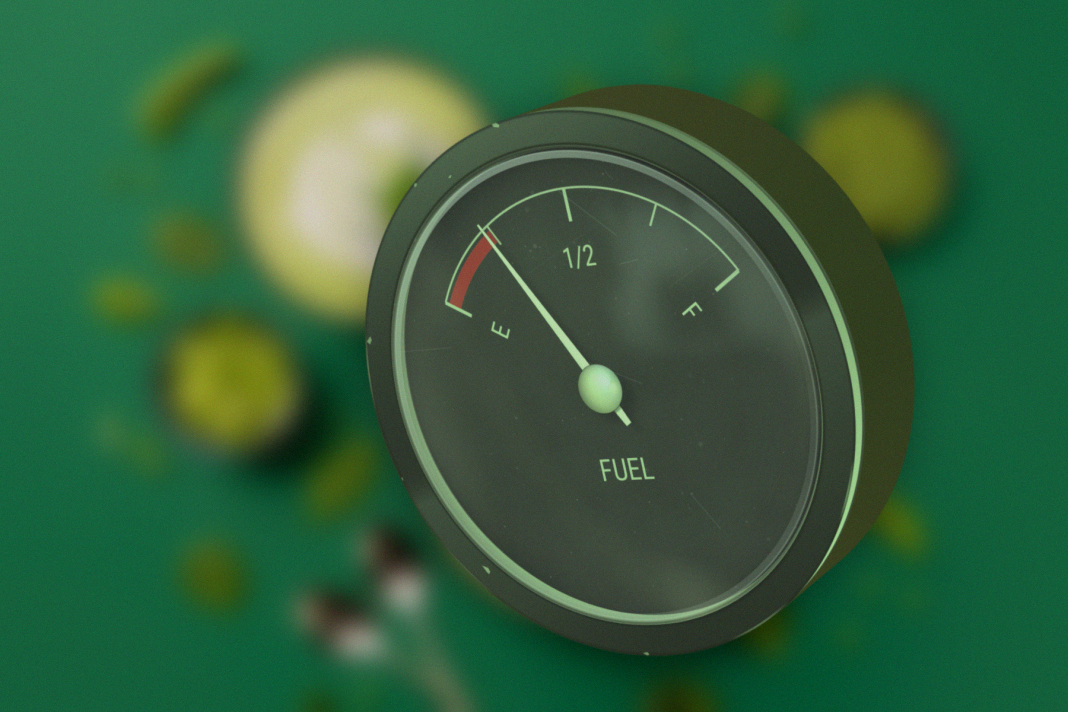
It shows value=0.25
